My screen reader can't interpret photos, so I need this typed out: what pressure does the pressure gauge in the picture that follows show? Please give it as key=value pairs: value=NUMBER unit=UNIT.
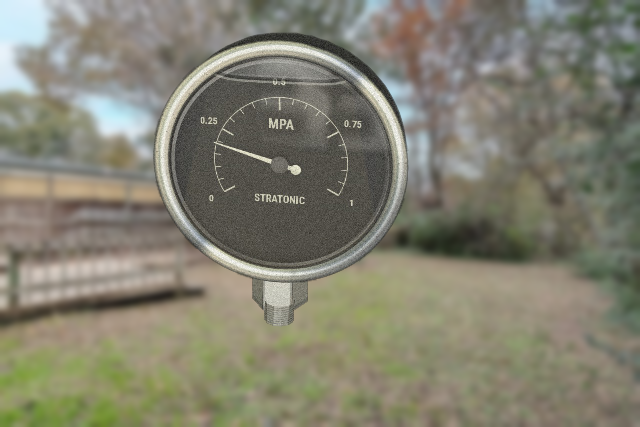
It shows value=0.2 unit=MPa
